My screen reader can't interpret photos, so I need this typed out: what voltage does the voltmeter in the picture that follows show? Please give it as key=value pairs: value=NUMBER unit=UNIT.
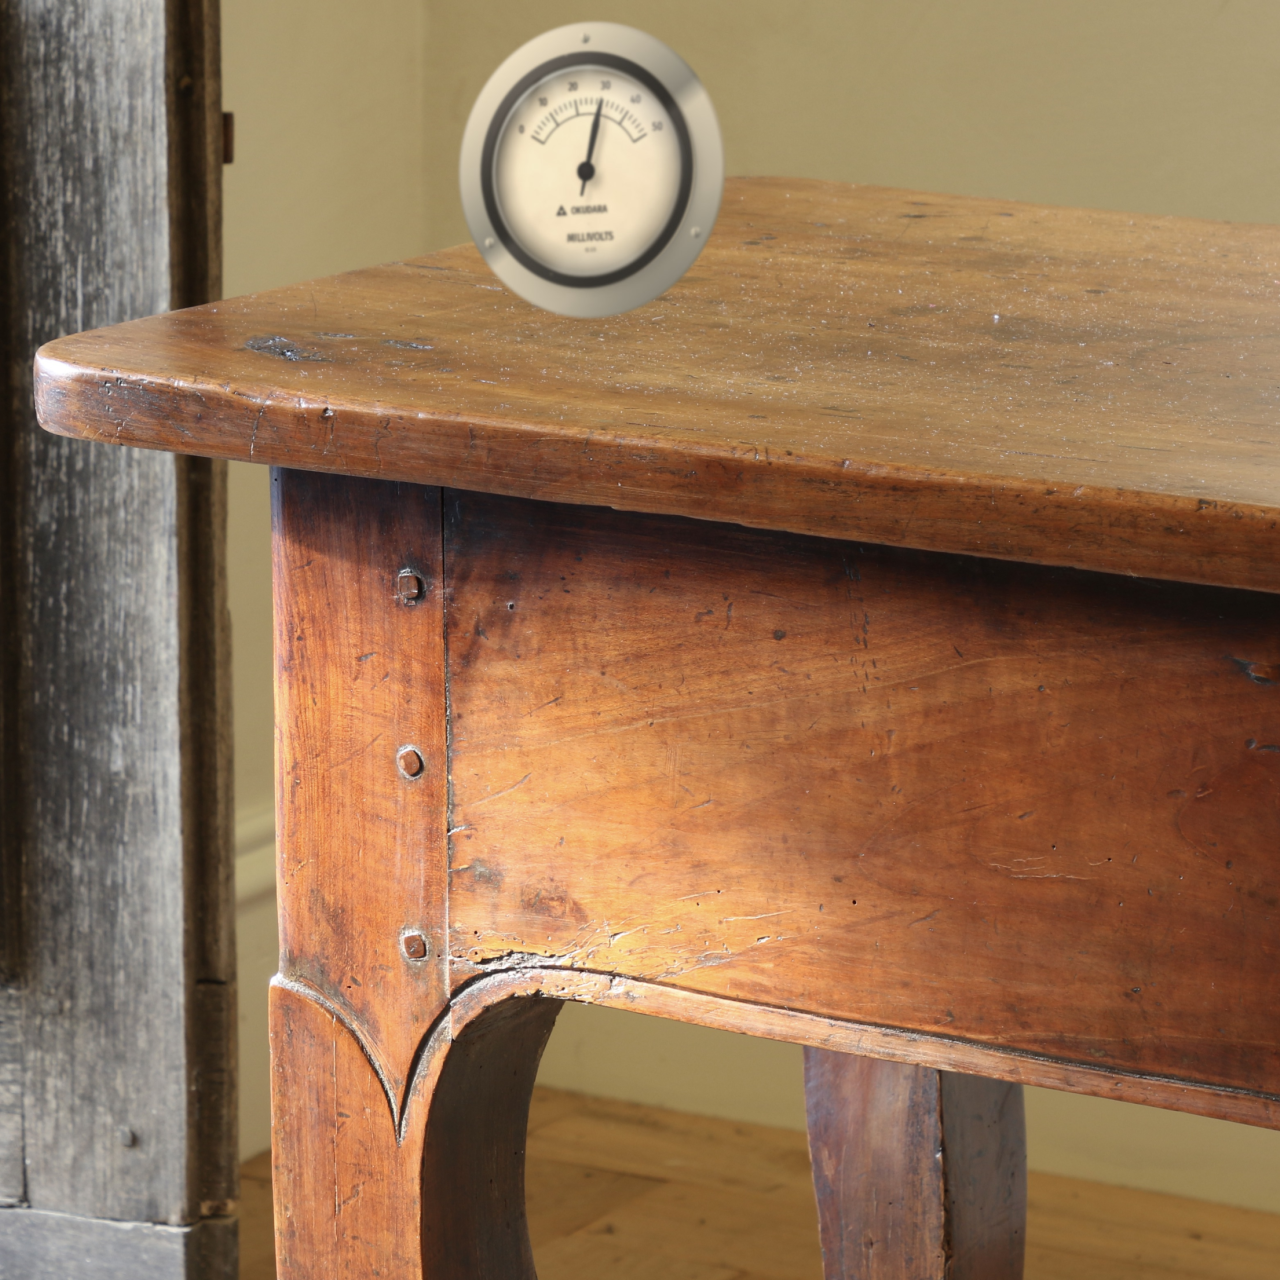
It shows value=30 unit=mV
